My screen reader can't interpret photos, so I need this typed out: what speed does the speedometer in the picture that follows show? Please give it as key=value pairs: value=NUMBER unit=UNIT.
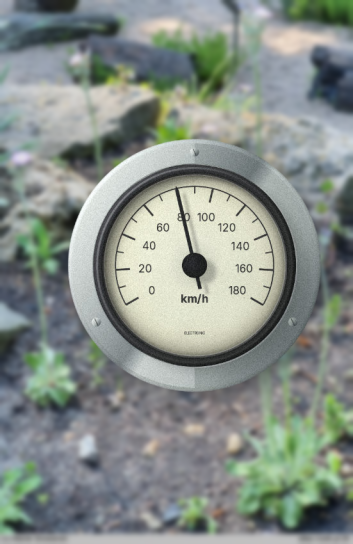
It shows value=80 unit=km/h
